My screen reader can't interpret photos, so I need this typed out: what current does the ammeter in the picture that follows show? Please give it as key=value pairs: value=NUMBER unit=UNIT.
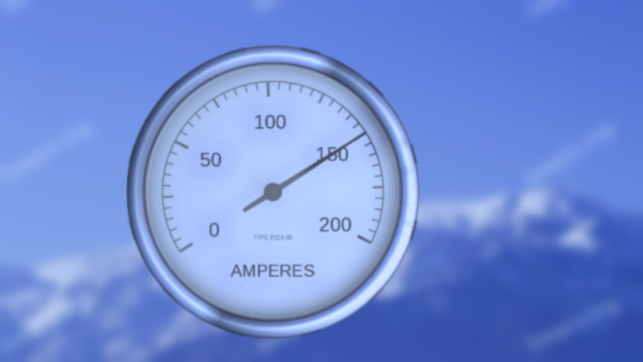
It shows value=150 unit=A
